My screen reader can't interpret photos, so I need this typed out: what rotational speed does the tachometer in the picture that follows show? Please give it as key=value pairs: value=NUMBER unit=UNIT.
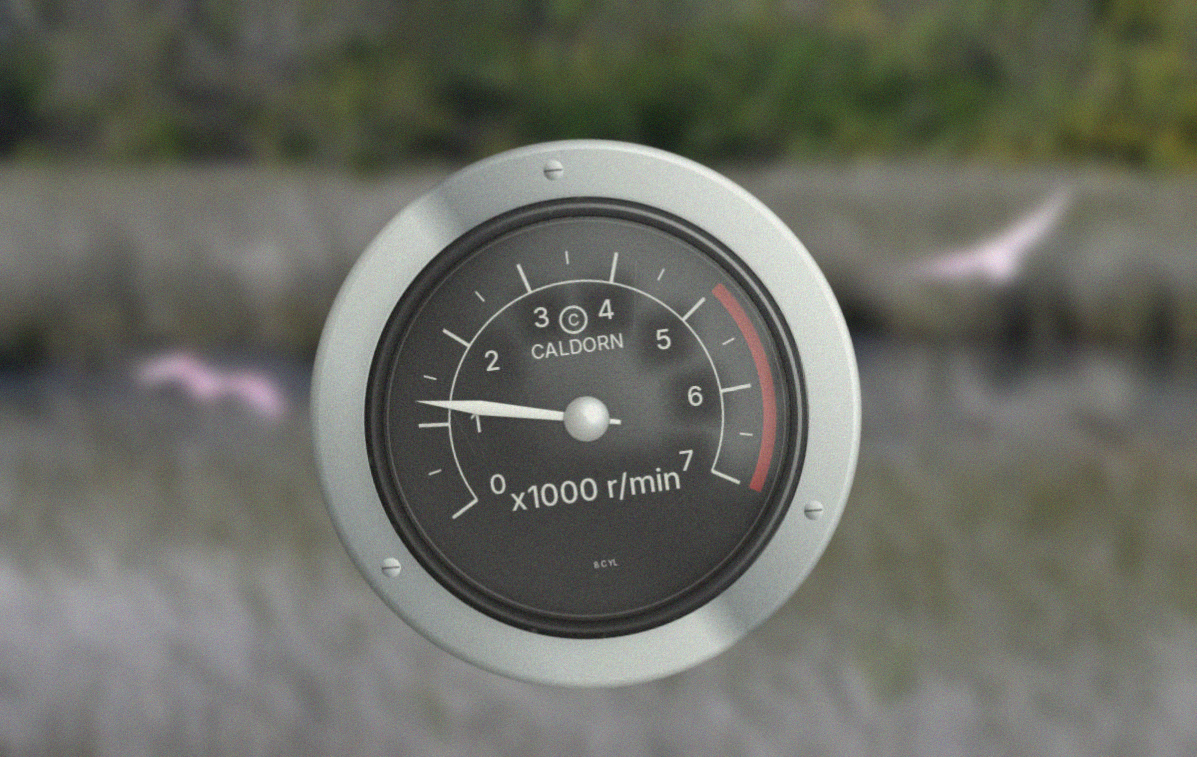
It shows value=1250 unit=rpm
